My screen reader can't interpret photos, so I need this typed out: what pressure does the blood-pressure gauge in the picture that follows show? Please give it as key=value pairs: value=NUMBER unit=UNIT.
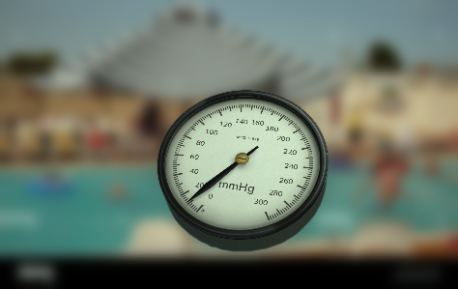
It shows value=10 unit=mmHg
